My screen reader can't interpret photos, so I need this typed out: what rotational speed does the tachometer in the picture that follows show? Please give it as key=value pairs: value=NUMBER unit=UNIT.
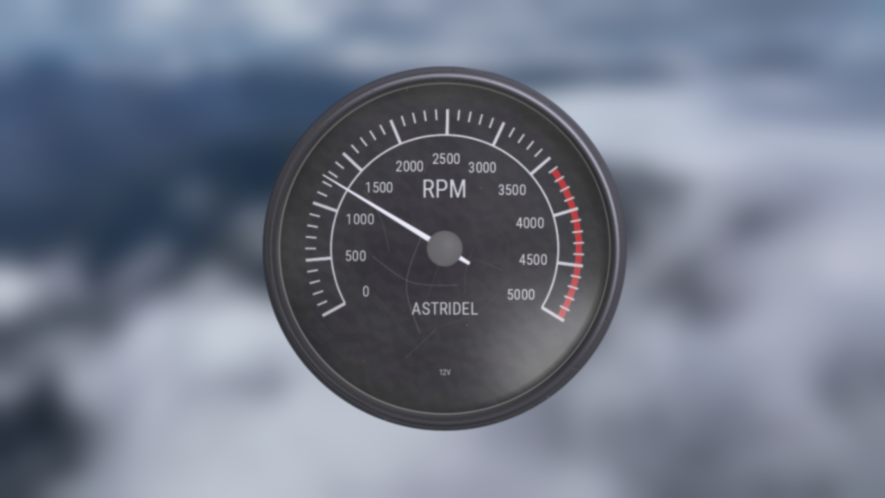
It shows value=1250 unit=rpm
